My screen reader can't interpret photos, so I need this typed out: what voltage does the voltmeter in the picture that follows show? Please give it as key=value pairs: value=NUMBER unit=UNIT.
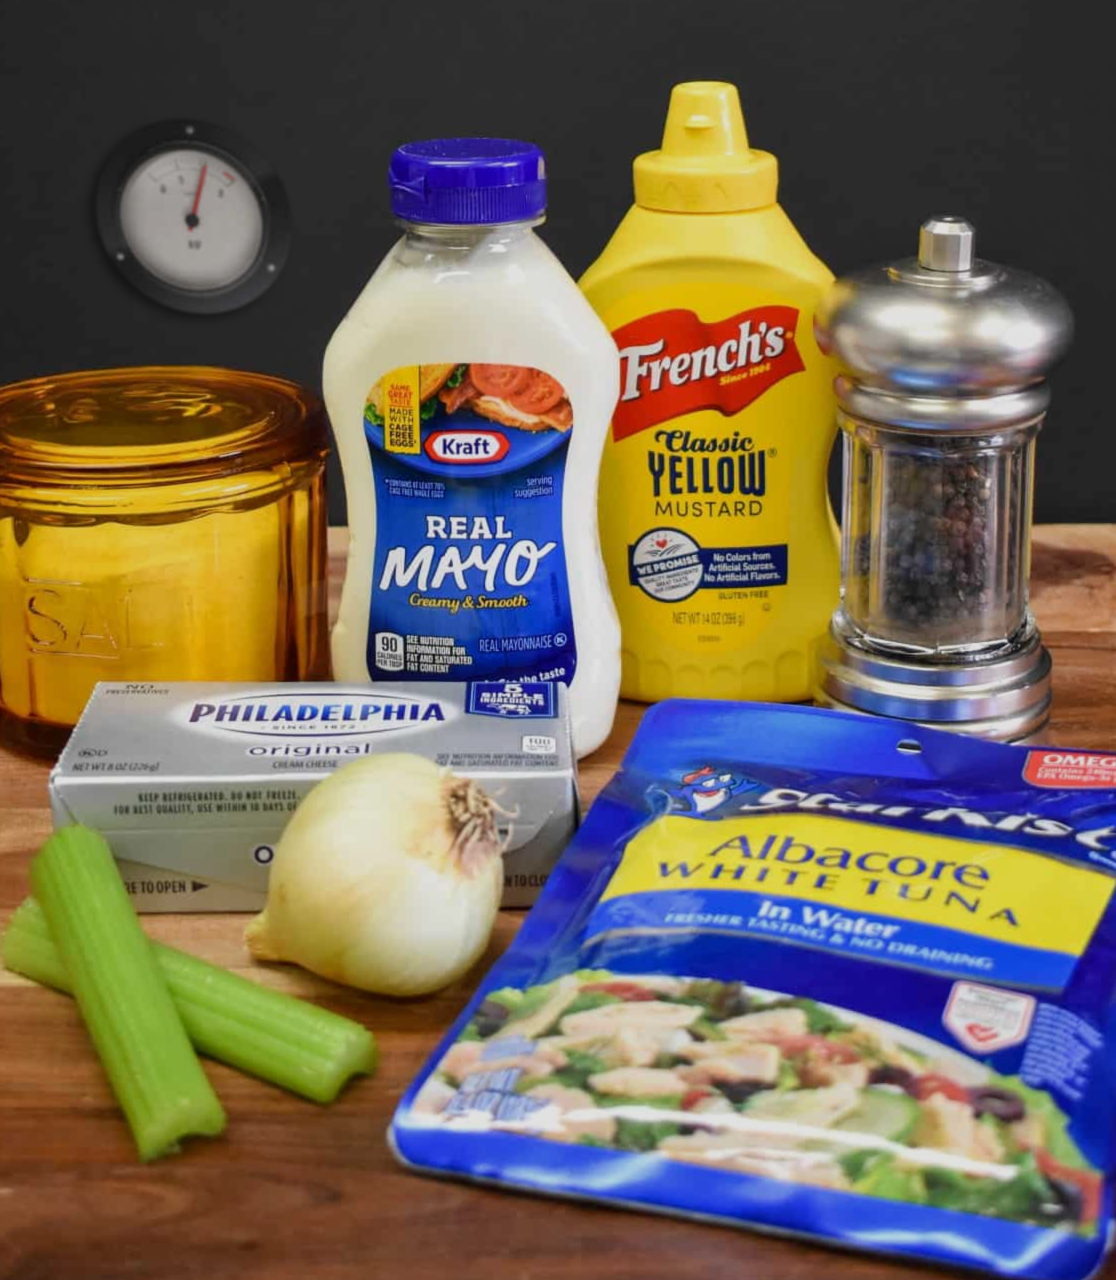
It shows value=2 unit=kV
